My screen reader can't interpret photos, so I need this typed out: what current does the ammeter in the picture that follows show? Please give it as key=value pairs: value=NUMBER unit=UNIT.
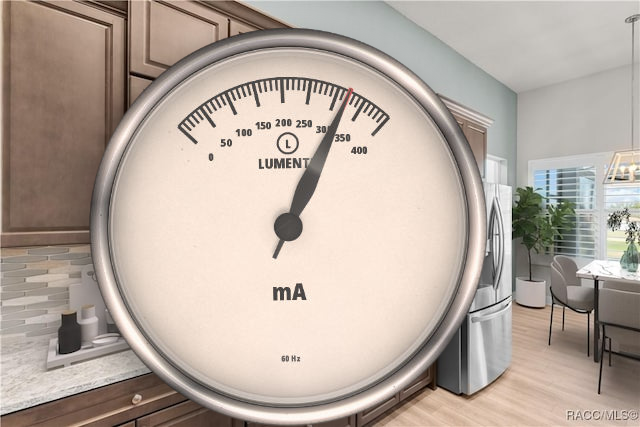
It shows value=320 unit=mA
